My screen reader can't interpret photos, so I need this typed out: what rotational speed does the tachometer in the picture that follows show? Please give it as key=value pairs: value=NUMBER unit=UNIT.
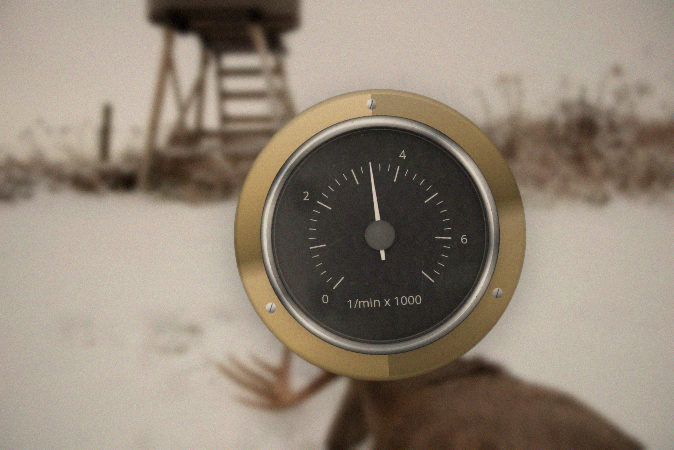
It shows value=3400 unit=rpm
